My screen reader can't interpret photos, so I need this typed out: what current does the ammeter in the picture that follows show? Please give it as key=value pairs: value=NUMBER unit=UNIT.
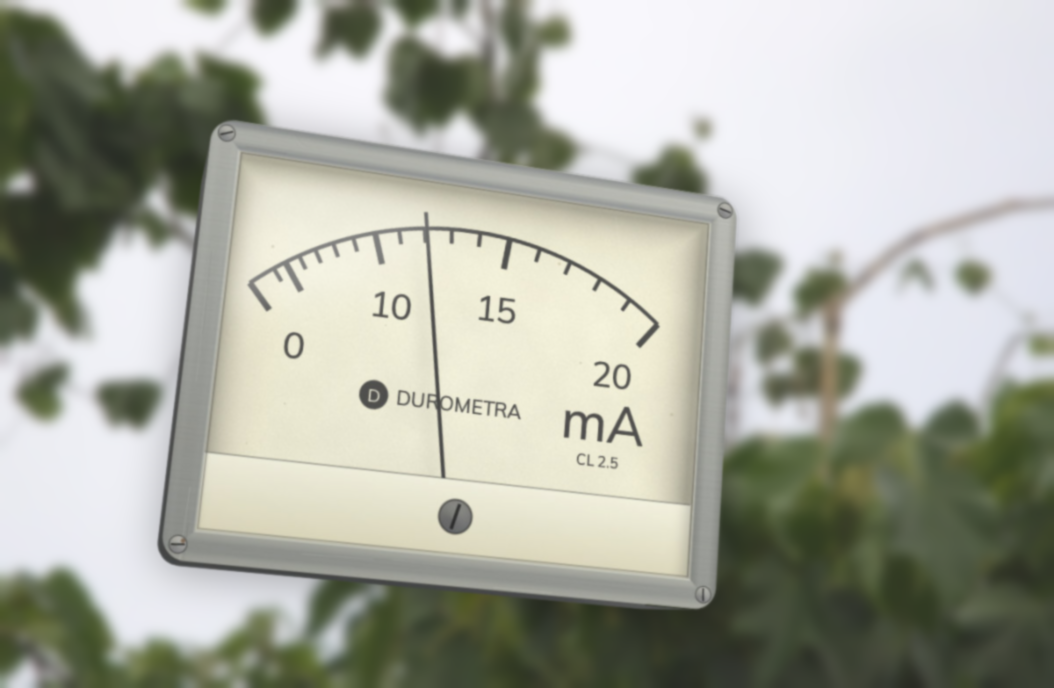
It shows value=12 unit=mA
